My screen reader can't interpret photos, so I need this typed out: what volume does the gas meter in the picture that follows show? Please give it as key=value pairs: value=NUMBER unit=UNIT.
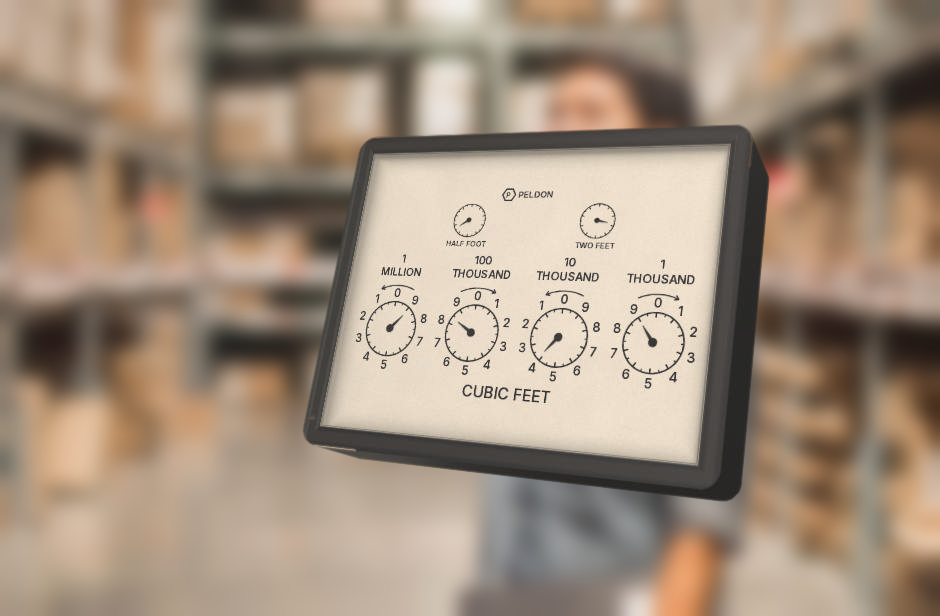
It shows value=883900 unit=ft³
